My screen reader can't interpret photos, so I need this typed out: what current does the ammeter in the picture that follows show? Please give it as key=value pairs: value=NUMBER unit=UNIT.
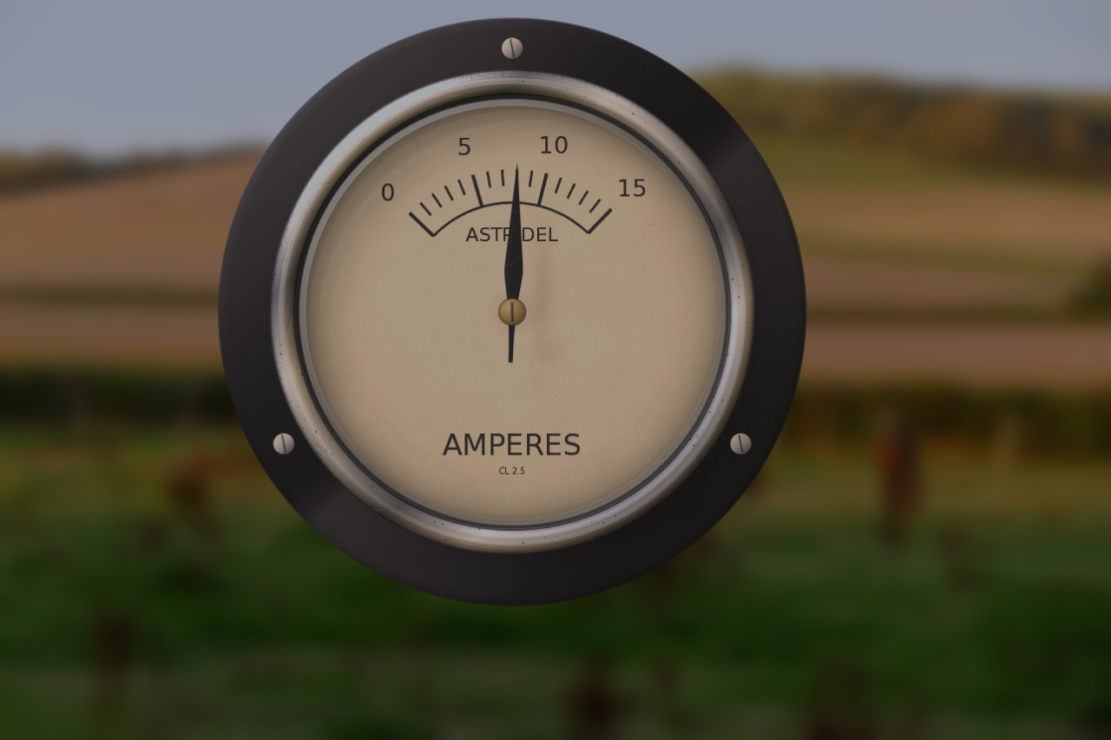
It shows value=8 unit=A
